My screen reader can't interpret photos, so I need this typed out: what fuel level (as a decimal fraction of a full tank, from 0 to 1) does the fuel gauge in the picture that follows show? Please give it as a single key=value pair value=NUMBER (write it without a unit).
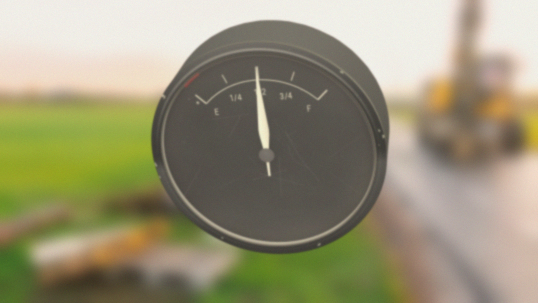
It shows value=0.5
